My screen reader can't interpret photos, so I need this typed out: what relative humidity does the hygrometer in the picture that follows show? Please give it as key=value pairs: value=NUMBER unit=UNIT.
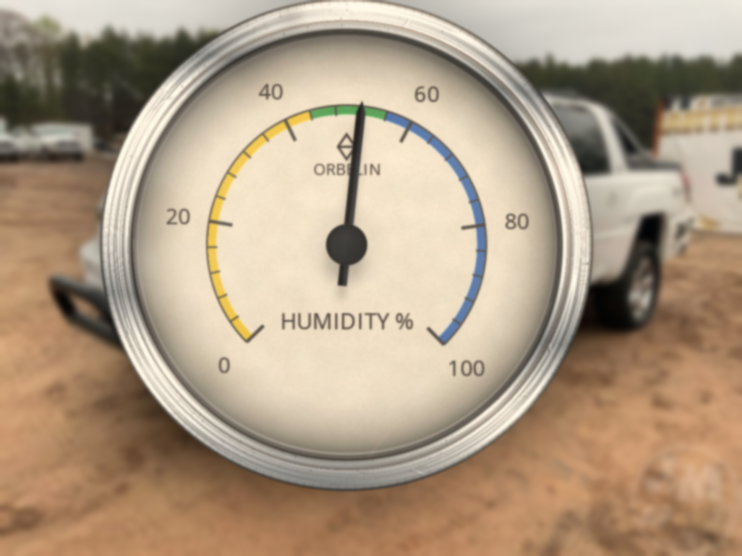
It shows value=52 unit=%
